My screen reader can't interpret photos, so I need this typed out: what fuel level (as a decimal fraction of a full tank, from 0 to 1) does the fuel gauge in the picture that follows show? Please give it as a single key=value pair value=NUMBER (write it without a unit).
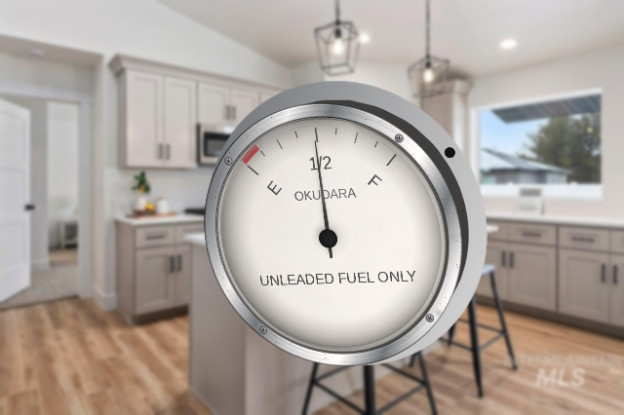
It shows value=0.5
